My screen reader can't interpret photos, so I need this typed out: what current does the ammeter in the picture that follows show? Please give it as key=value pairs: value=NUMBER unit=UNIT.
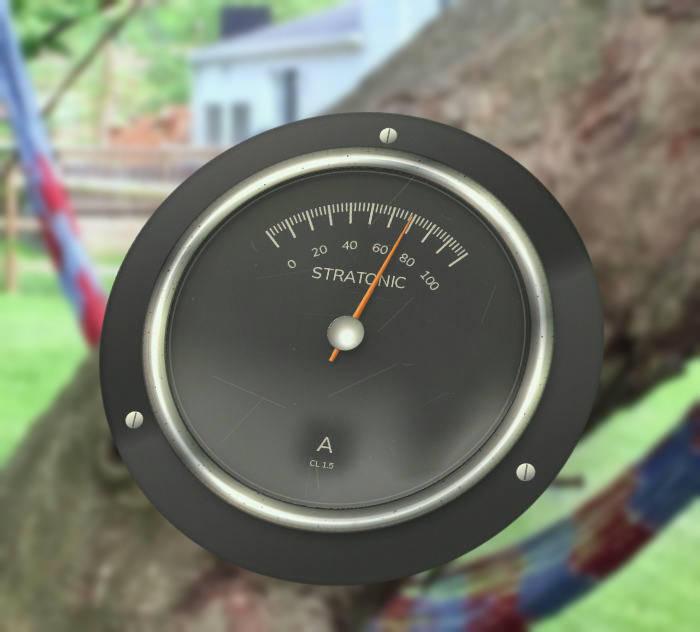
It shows value=70 unit=A
